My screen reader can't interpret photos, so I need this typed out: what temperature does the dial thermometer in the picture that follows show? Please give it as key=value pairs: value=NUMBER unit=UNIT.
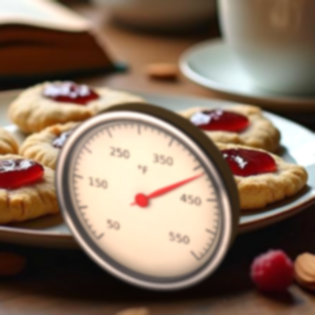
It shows value=410 unit=°F
